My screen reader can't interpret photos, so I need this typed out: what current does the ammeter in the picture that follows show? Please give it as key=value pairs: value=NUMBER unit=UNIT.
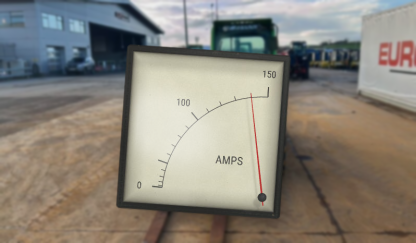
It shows value=140 unit=A
